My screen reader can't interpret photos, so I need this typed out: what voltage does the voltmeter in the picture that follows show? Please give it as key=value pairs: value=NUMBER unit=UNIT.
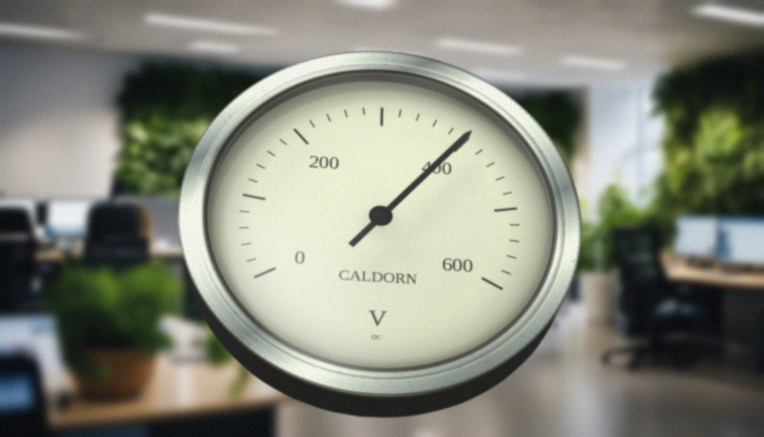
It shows value=400 unit=V
